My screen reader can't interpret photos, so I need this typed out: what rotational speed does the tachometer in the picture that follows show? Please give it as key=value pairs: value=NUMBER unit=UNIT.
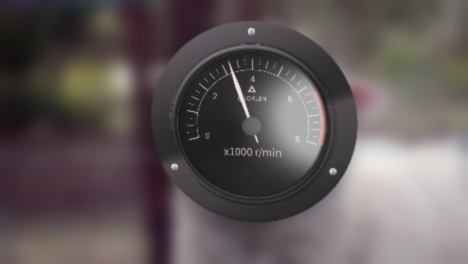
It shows value=3250 unit=rpm
